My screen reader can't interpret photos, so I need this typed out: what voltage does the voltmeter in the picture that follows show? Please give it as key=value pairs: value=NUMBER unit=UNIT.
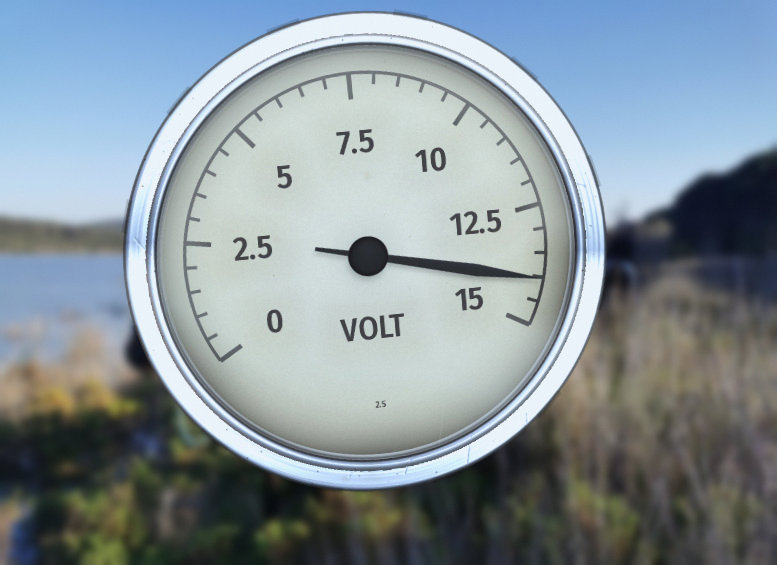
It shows value=14 unit=V
